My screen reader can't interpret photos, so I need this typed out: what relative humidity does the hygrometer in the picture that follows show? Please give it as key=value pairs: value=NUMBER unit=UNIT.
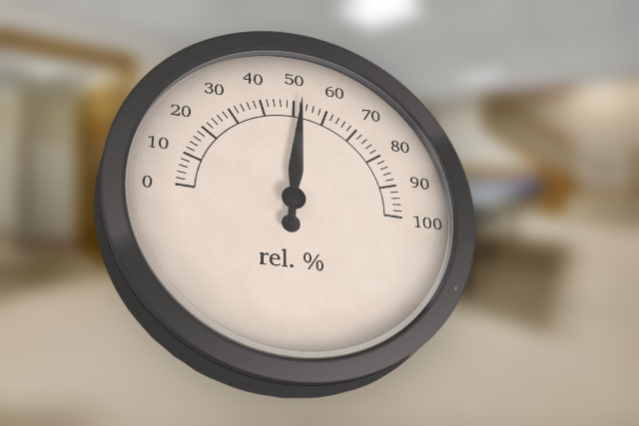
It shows value=52 unit=%
